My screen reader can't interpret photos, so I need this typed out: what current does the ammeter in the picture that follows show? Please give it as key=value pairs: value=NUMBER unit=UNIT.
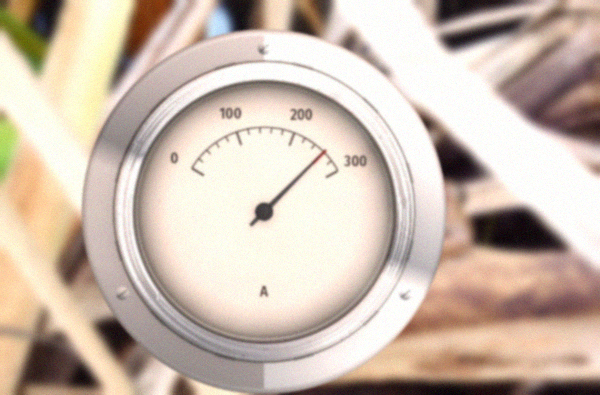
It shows value=260 unit=A
